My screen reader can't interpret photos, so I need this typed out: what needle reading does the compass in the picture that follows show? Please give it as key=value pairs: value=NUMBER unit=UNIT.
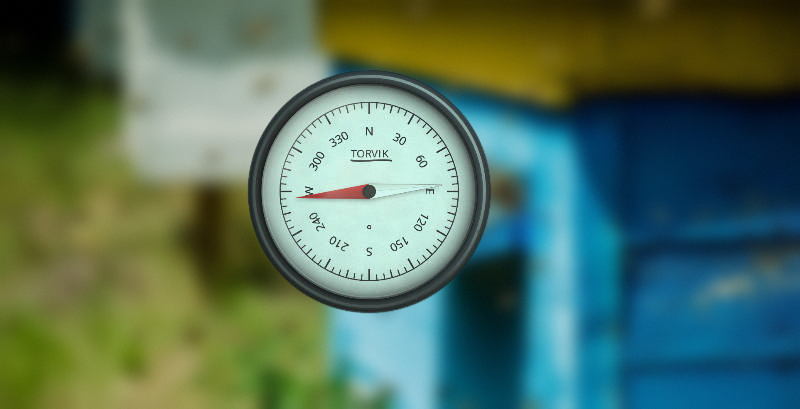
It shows value=265 unit=°
